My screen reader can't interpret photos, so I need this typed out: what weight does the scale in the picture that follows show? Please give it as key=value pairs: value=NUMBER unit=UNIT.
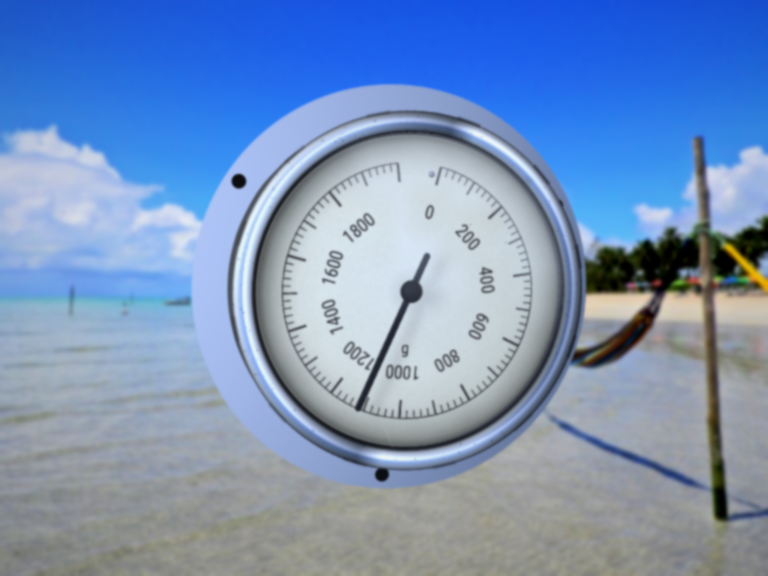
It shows value=1120 unit=g
